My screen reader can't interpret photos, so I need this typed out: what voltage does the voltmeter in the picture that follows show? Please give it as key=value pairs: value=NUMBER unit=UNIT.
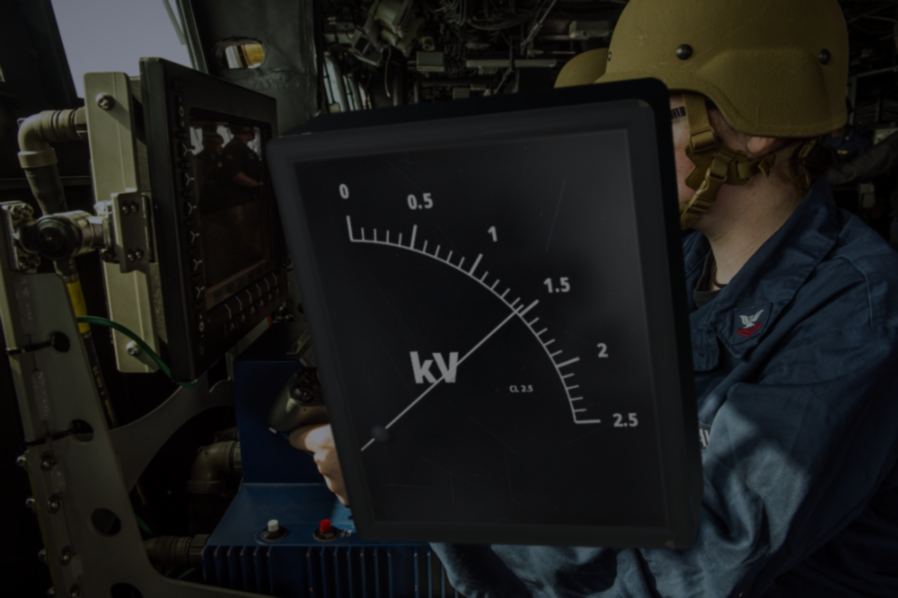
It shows value=1.45 unit=kV
